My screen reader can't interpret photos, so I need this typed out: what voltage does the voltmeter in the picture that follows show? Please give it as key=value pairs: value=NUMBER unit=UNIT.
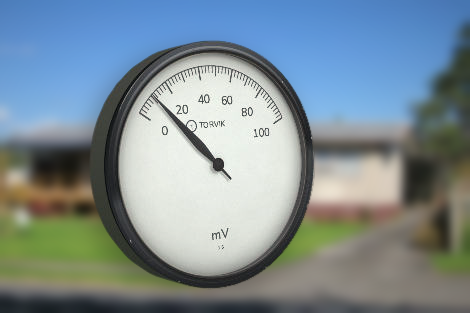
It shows value=10 unit=mV
